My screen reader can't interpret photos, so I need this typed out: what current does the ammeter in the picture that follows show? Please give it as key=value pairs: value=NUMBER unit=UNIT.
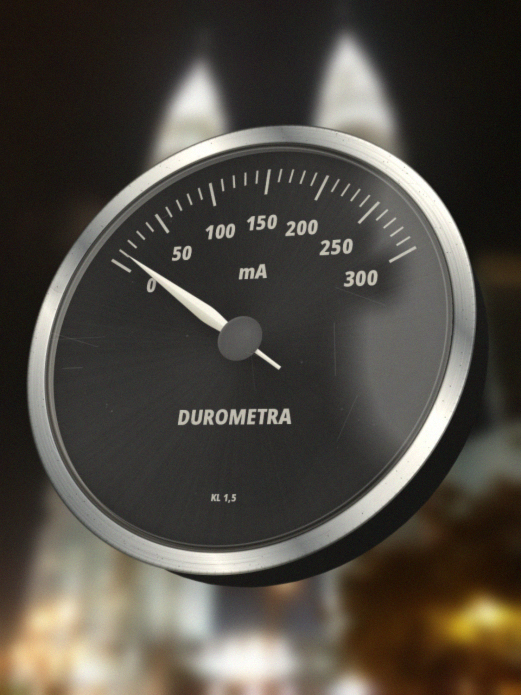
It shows value=10 unit=mA
